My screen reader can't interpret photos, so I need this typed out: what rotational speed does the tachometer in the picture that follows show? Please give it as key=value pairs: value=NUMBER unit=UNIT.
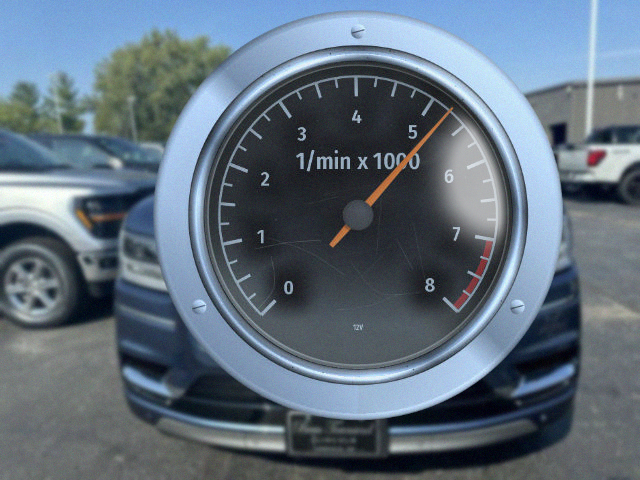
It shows value=5250 unit=rpm
